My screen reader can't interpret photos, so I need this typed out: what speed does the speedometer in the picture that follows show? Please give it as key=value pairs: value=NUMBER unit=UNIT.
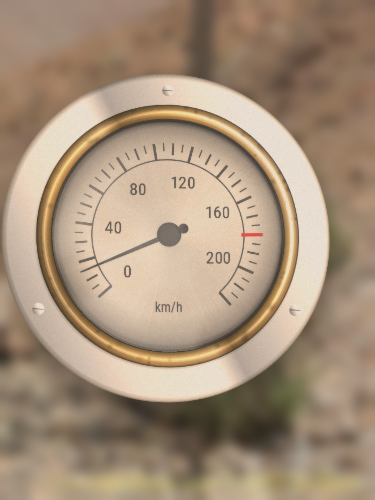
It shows value=15 unit=km/h
